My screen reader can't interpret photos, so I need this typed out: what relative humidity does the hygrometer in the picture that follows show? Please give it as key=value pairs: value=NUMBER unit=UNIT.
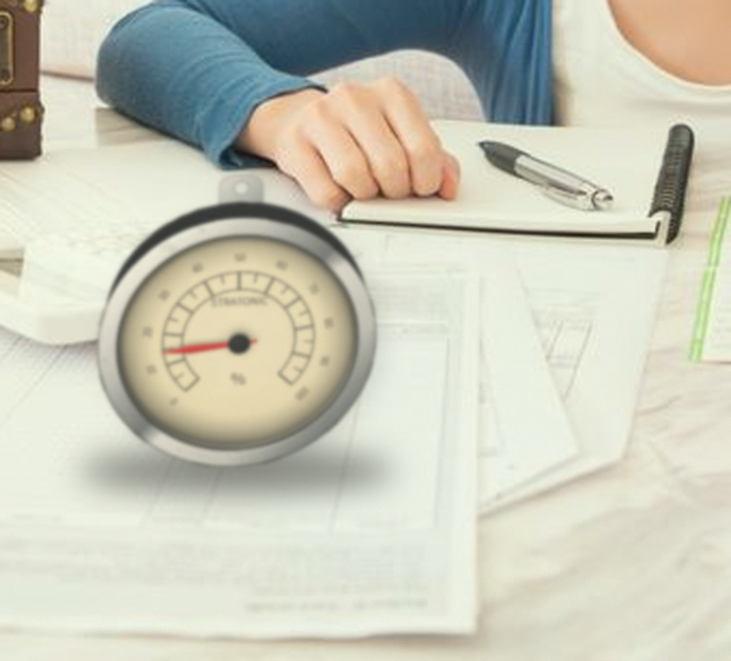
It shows value=15 unit=%
